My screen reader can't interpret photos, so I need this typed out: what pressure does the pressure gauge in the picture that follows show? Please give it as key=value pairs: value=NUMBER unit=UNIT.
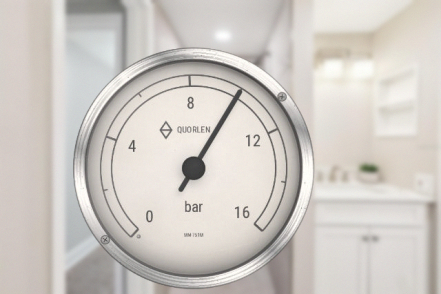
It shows value=10 unit=bar
